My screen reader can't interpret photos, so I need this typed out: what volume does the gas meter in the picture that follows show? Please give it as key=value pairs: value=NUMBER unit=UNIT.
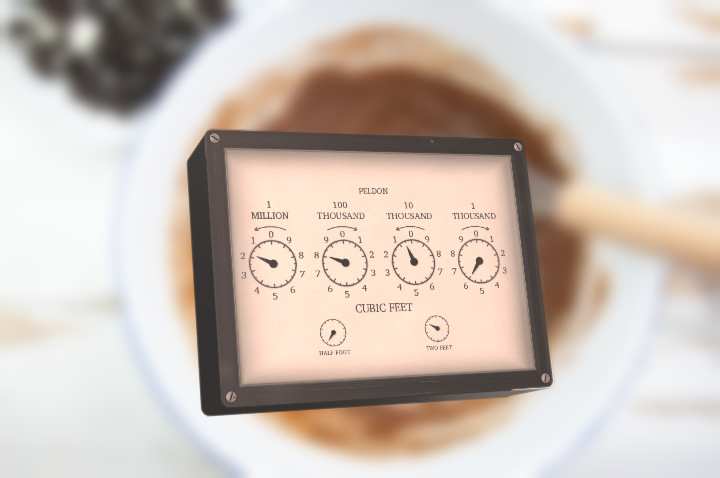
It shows value=180600 unit=ft³
